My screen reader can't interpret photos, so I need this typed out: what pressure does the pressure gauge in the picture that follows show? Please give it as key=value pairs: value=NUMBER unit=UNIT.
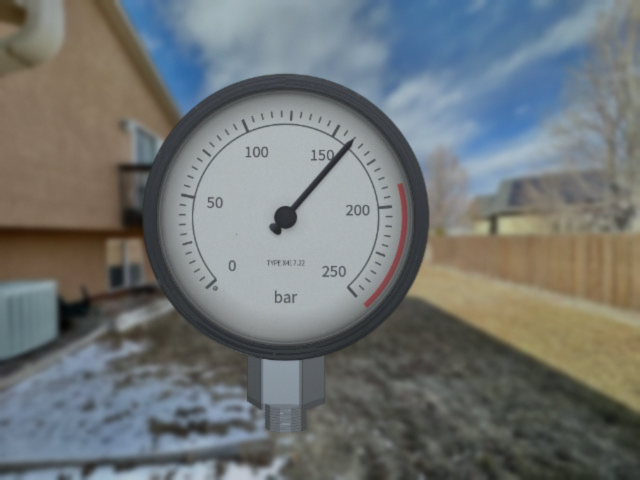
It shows value=160 unit=bar
